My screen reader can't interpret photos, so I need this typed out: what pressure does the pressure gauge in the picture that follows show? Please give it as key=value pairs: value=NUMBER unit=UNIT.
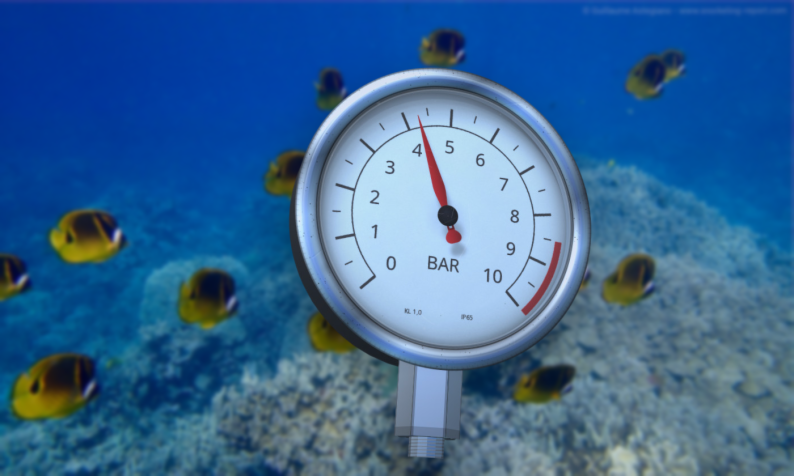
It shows value=4.25 unit=bar
